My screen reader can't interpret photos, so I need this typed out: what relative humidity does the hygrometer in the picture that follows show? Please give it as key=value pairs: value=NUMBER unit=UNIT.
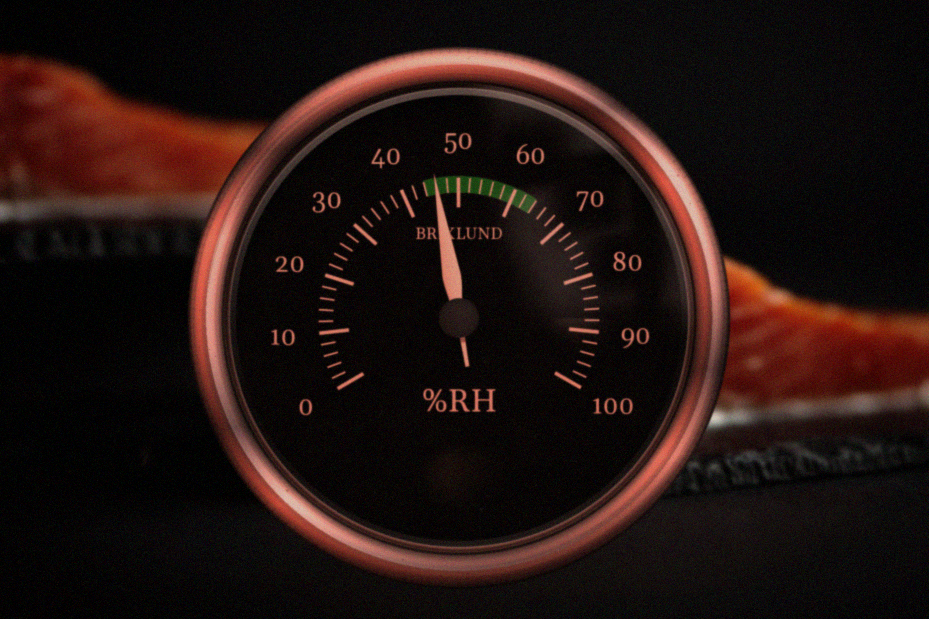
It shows value=46 unit=%
